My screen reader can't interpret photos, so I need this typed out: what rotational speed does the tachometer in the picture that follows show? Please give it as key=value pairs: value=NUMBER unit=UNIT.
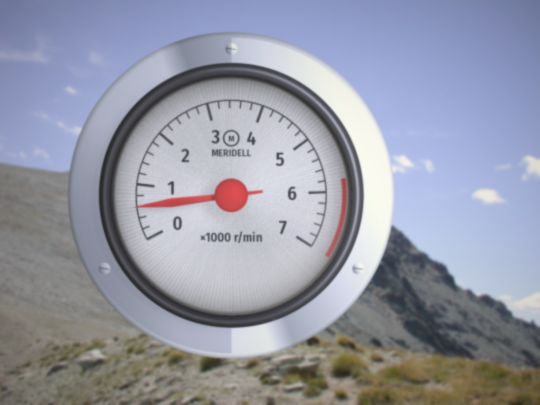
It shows value=600 unit=rpm
